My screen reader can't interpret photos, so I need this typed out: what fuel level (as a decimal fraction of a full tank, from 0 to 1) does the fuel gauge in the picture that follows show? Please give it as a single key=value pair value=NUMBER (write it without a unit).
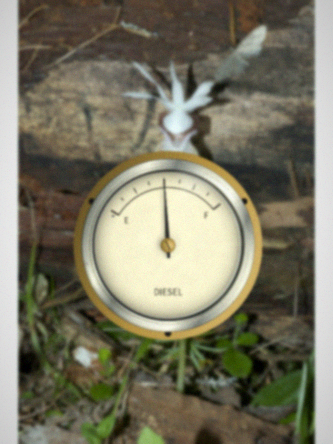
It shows value=0.5
